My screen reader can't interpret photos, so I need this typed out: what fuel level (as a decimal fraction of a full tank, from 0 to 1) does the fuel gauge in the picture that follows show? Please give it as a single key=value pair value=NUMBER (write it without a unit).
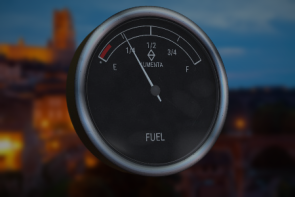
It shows value=0.25
